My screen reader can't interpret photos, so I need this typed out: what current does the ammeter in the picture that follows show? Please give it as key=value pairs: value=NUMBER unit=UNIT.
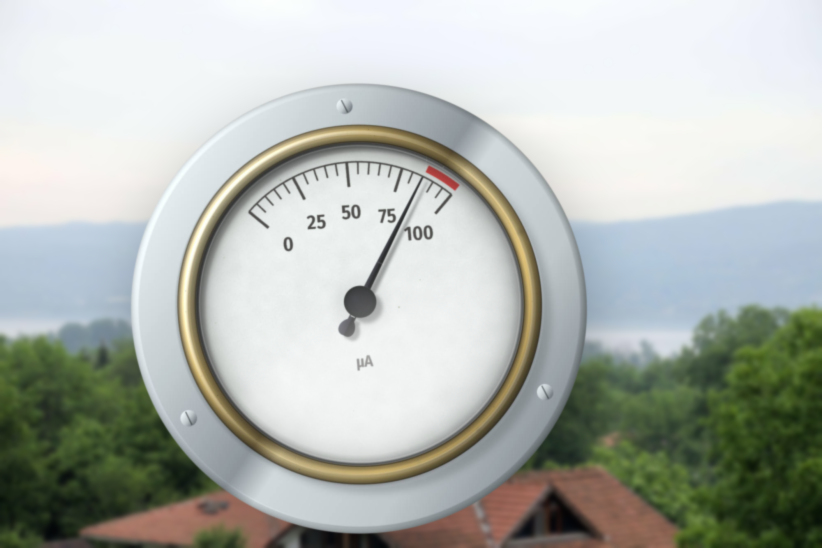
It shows value=85 unit=µA
